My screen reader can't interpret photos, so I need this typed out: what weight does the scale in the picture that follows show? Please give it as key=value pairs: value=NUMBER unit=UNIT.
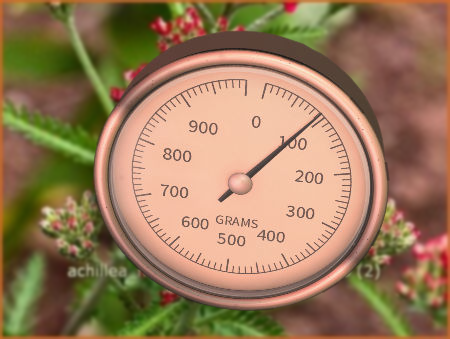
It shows value=90 unit=g
